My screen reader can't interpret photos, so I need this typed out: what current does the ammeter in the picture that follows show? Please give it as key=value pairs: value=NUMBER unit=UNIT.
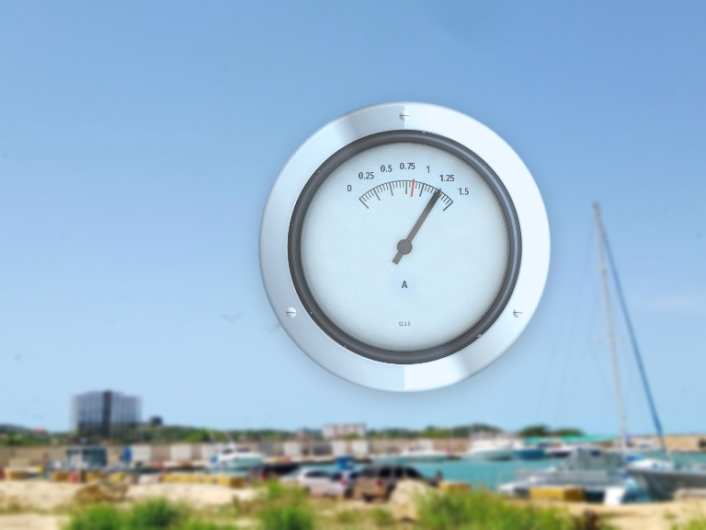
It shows value=1.25 unit=A
